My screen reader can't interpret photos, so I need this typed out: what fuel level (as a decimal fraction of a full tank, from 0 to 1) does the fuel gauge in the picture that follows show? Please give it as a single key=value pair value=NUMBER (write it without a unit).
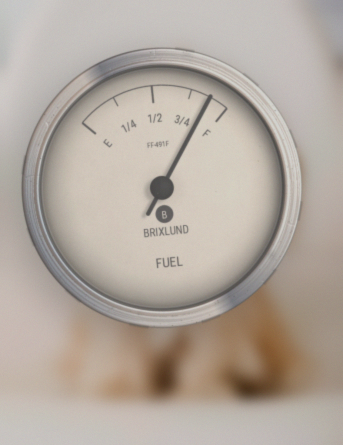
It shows value=0.875
